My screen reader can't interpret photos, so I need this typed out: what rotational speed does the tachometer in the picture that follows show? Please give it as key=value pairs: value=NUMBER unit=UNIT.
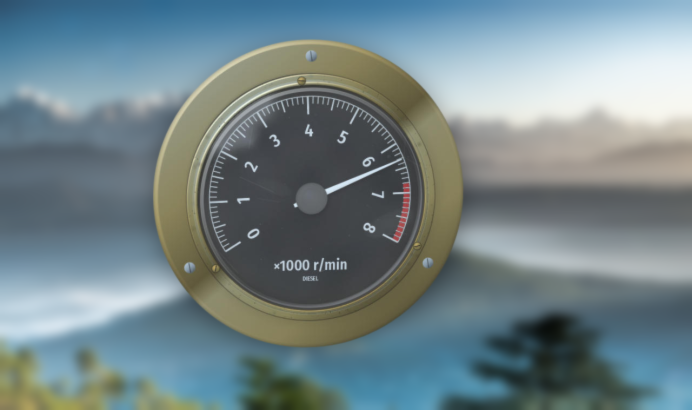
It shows value=6300 unit=rpm
